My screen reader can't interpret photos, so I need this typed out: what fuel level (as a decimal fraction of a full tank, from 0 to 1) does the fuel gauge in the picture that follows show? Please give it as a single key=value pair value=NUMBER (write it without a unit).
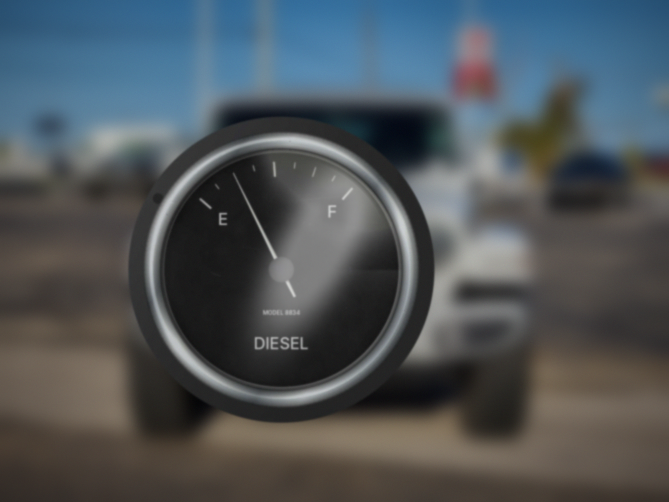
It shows value=0.25
